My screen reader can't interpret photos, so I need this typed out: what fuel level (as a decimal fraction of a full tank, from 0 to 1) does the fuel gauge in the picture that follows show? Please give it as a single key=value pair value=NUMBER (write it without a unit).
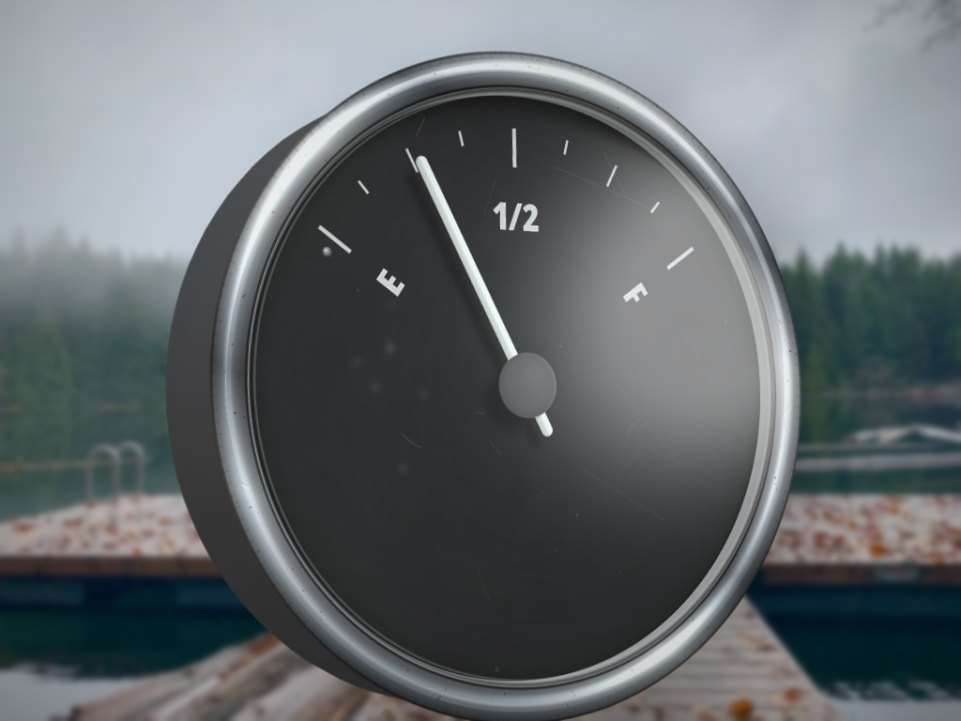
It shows value=0.25
